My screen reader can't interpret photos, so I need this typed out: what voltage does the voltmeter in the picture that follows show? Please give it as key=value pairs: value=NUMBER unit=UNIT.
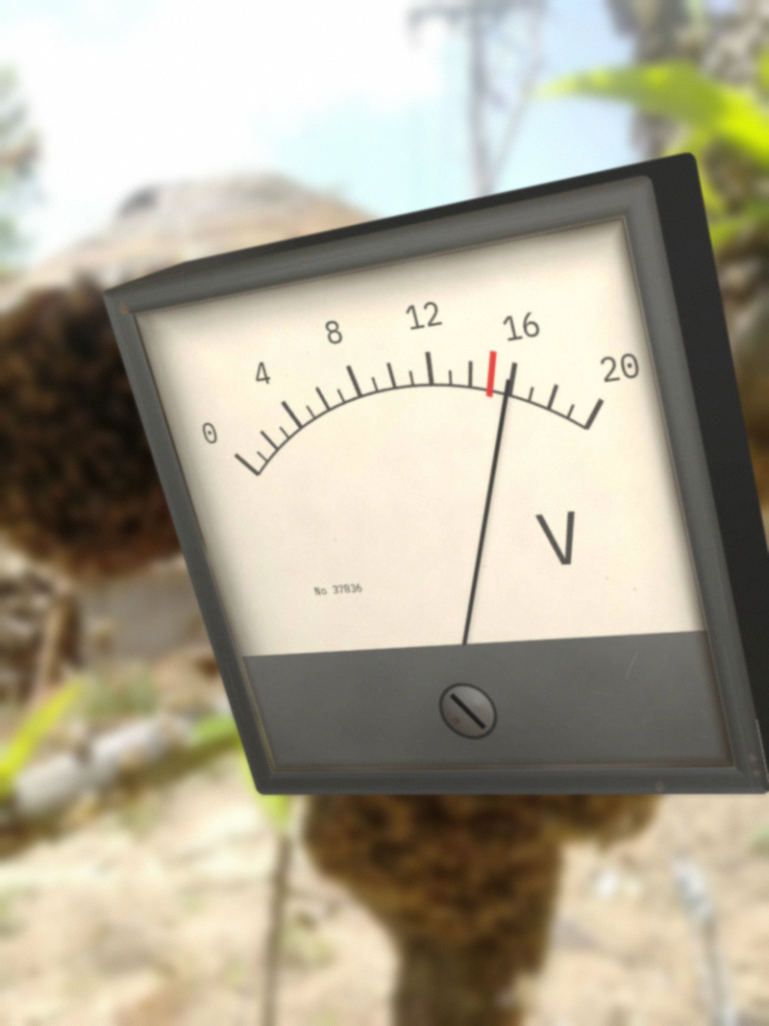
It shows value=16 unit=V
